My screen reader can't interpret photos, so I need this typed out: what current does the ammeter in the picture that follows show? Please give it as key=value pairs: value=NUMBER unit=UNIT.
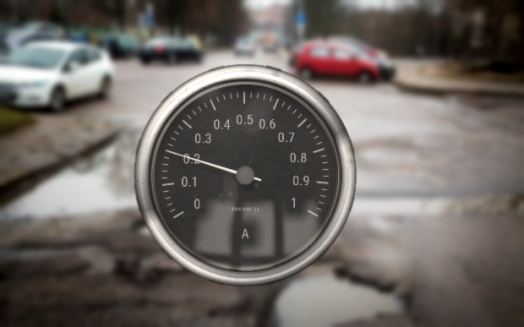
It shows value=0.2 unit=A
